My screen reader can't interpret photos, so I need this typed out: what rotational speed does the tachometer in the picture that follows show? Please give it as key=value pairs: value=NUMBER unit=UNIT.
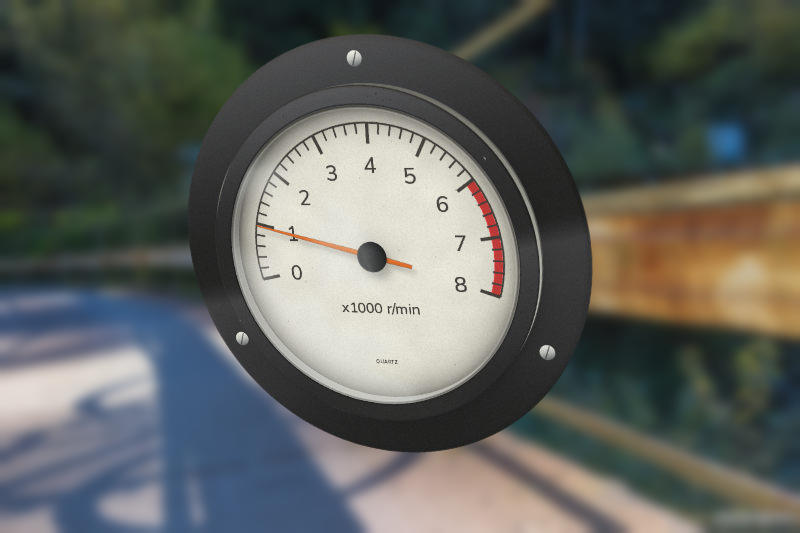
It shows value=1000 unit=rpm
